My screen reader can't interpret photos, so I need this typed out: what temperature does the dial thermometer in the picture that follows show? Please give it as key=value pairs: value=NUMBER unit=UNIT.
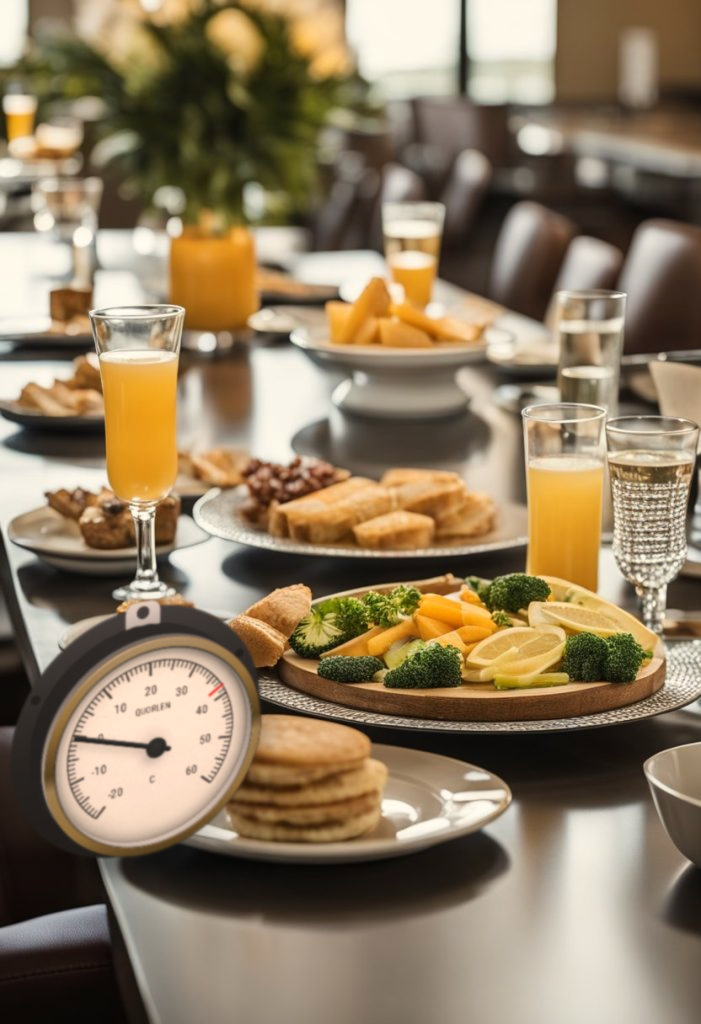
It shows value=0 unit=°C
